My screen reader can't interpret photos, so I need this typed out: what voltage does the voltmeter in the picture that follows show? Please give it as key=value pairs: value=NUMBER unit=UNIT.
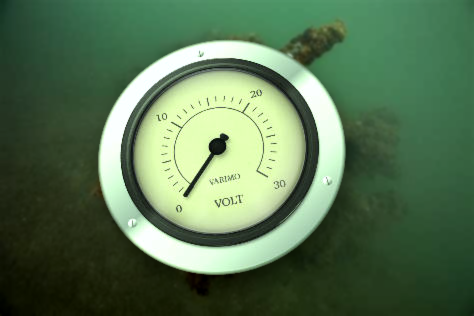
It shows value=0 unit=V
